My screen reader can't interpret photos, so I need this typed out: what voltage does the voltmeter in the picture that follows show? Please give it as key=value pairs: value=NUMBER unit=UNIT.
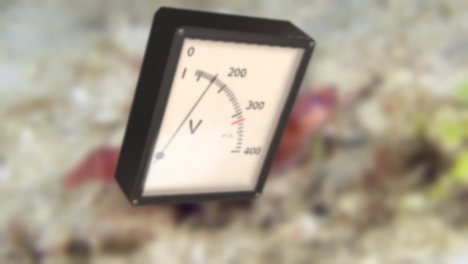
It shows value=150 unit=V
